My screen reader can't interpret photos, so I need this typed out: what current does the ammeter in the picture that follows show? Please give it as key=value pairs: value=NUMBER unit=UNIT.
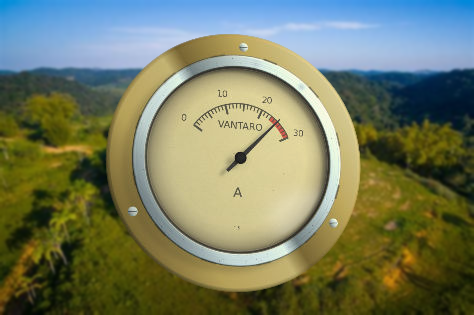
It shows value=25 unit=A
